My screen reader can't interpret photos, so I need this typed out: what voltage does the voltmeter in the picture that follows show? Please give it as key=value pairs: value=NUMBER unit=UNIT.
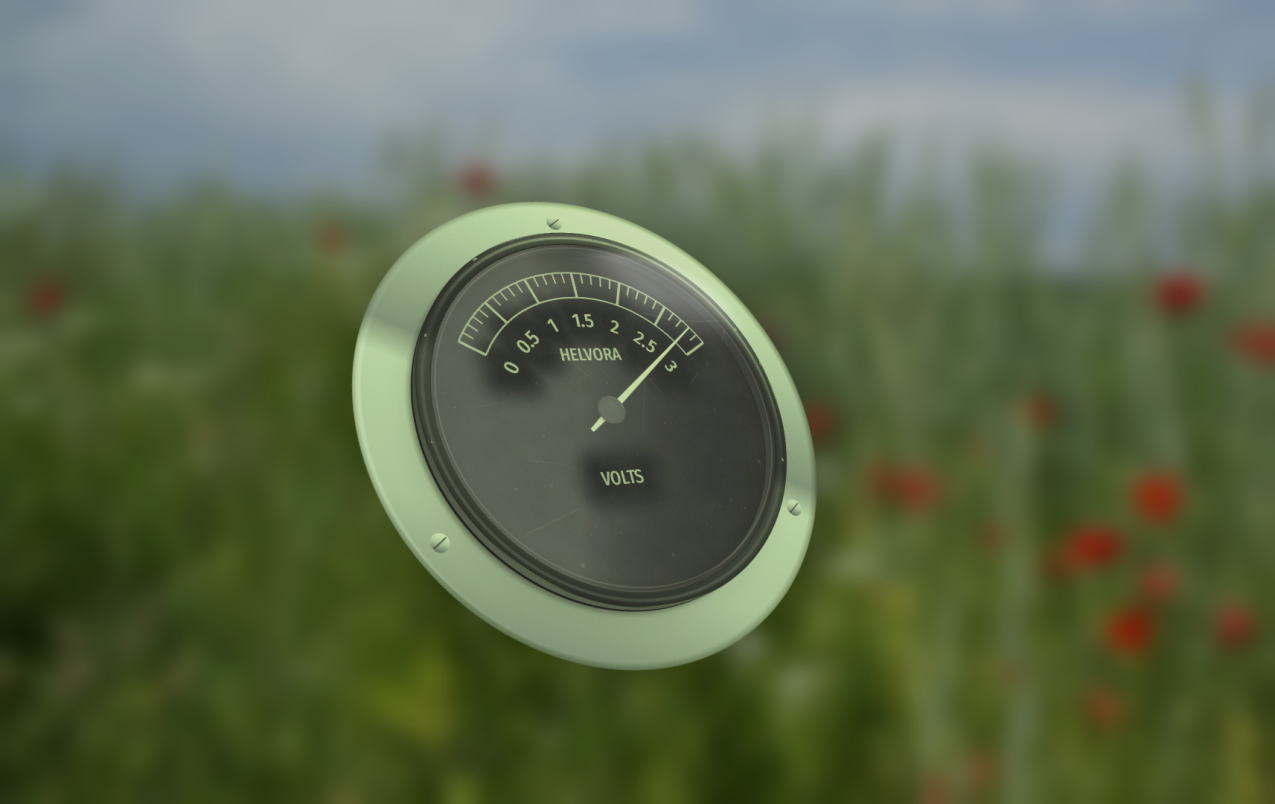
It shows value=2.8 unit=V
